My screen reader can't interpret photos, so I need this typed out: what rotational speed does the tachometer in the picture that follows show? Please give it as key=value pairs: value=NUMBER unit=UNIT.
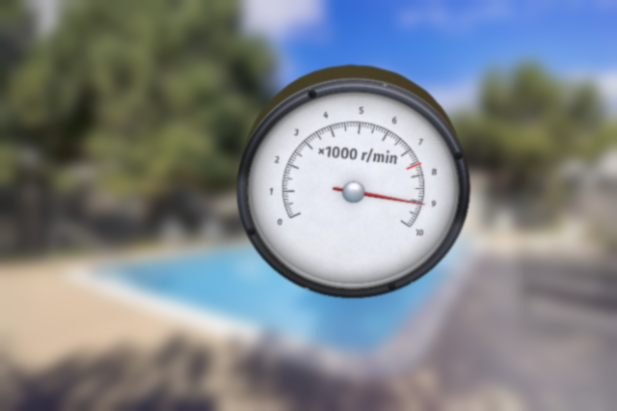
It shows value=9000 unit=rpm
